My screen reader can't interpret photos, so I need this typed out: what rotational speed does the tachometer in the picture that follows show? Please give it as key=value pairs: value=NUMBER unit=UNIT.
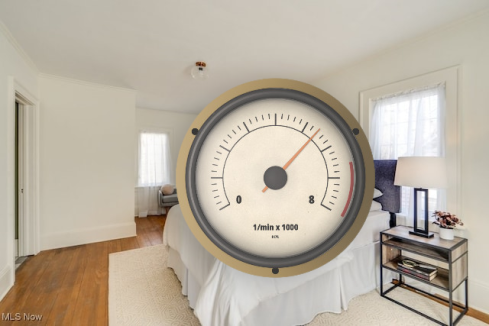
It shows value=5400 unit=rpm
